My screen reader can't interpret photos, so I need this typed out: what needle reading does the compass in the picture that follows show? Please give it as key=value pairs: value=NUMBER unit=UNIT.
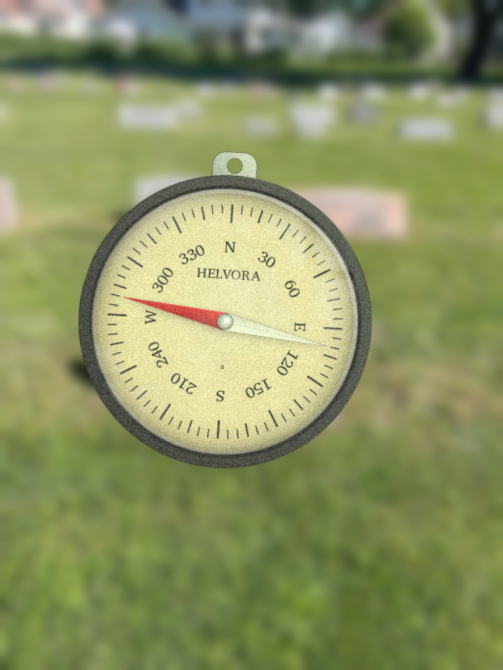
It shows value=280 unit=°
